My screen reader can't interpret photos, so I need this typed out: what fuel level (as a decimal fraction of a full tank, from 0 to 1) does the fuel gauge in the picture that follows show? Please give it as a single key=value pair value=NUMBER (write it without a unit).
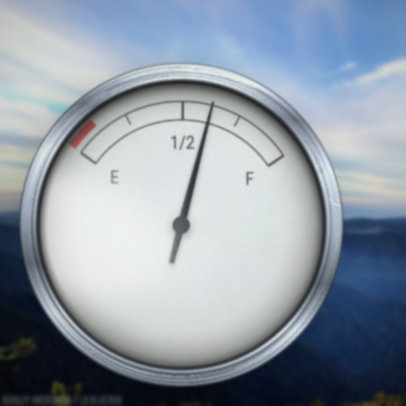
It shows value=0.625
